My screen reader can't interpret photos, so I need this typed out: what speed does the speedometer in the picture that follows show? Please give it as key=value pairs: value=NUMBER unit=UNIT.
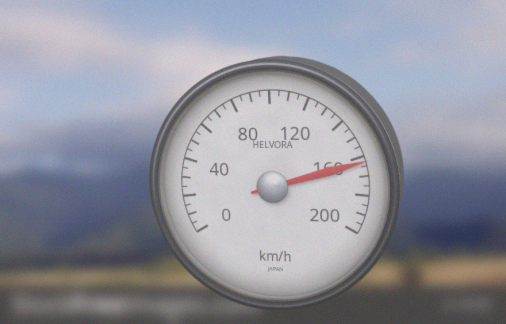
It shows value=162.5 unit=km/h
